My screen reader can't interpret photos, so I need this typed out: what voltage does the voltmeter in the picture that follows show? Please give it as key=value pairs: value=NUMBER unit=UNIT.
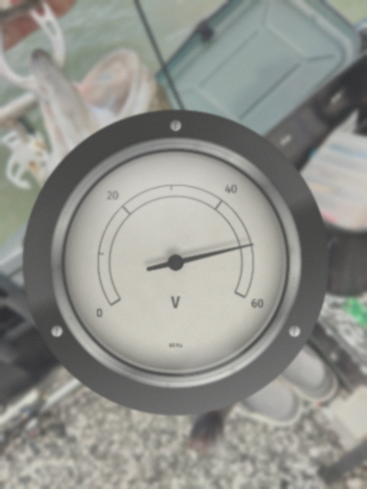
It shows value=50 unit=V
